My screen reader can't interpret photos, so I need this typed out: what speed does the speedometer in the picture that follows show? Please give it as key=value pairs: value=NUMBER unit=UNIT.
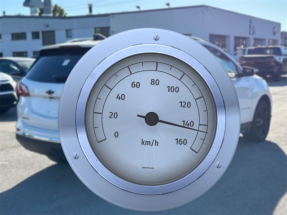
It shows value=145 unit=km/h
